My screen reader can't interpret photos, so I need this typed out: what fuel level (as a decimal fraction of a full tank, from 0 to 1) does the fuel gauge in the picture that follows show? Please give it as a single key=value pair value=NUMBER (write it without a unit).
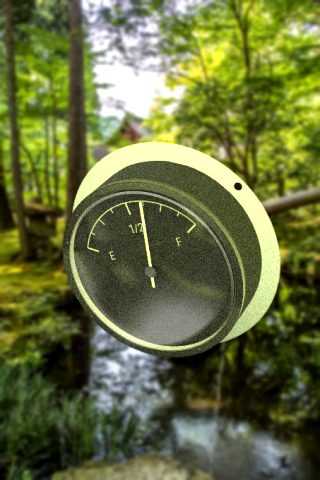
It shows value=0.625
